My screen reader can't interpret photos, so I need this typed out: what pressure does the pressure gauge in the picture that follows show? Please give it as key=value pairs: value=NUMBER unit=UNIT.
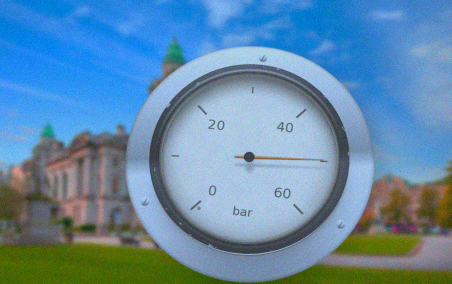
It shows value=50 unit=bar
